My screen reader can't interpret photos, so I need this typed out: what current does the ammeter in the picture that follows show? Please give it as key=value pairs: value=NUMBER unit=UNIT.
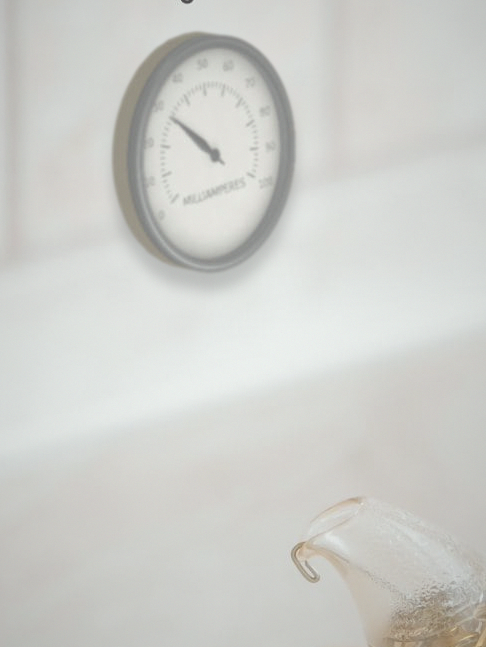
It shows value=30 unit=mA
